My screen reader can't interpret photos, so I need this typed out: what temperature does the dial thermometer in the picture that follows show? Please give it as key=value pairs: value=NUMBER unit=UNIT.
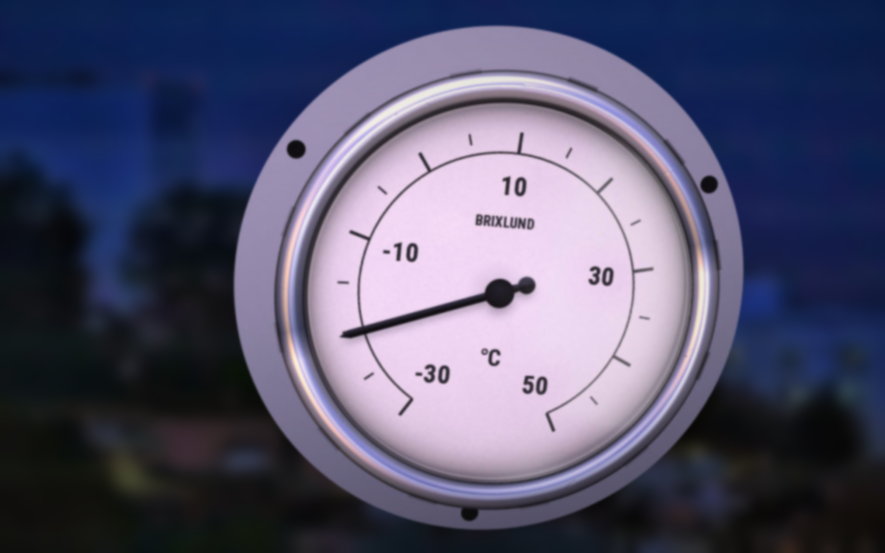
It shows value=-20 unit=°C
